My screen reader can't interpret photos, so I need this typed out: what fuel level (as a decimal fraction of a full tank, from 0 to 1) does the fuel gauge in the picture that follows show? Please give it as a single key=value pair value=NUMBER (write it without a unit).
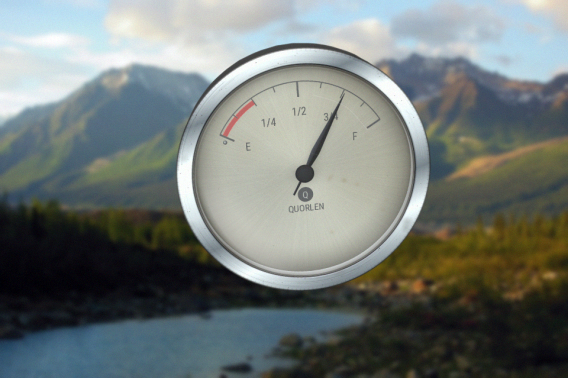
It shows value=0.75
